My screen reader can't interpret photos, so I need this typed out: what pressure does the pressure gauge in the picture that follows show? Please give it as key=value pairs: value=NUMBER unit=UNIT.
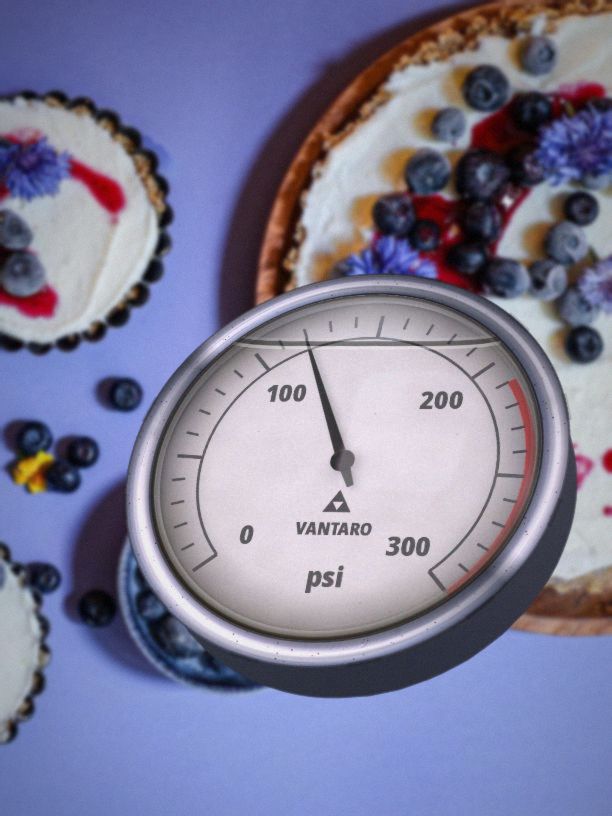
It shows value=120 unit=psi
